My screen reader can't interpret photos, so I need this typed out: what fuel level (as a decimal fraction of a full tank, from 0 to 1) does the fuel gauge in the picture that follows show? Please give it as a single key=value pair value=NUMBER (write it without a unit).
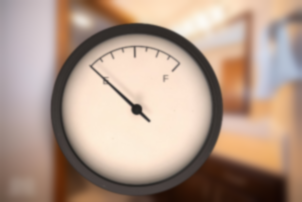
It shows value=0
